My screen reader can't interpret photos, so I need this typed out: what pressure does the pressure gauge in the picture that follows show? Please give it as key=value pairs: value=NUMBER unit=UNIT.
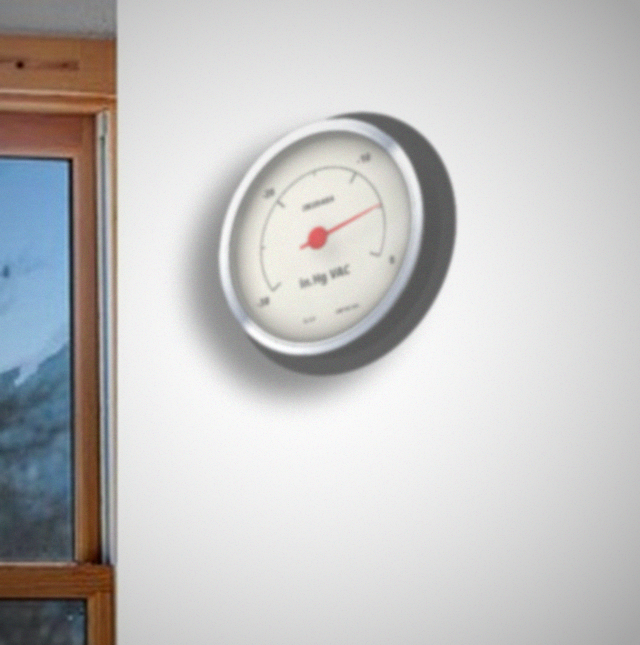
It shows value=-5 unit=inHg
